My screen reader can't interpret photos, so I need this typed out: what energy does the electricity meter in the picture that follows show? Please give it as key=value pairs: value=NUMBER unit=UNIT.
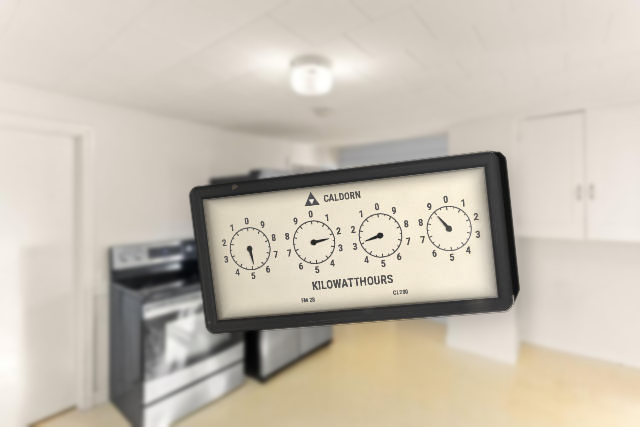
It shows value=5229 unit=kWh
